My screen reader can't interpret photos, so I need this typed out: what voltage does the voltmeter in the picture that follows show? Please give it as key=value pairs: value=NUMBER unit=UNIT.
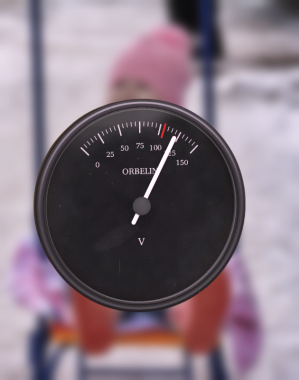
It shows value=120 unit=V
